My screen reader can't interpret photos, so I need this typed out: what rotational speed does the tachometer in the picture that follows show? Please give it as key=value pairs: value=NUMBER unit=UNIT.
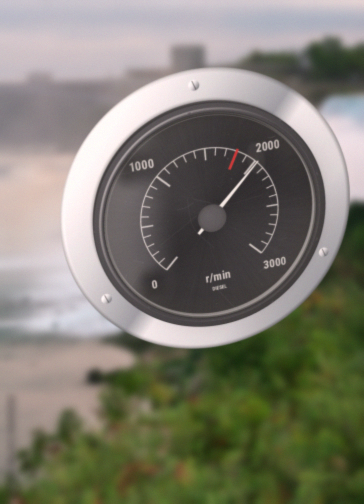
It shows value=2000 unit=rpm
